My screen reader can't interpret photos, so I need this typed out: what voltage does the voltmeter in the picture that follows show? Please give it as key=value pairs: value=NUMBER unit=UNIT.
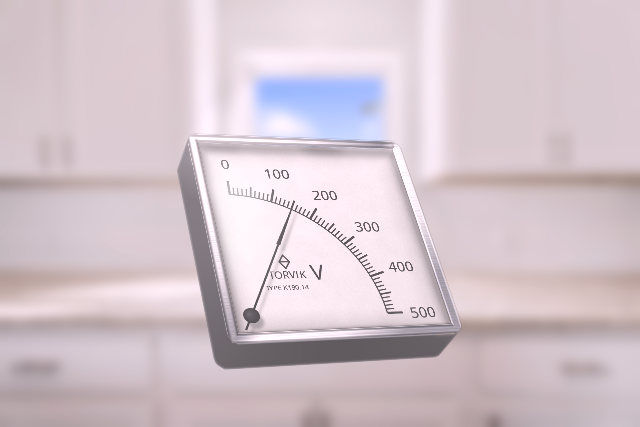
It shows value=150 unit=V
